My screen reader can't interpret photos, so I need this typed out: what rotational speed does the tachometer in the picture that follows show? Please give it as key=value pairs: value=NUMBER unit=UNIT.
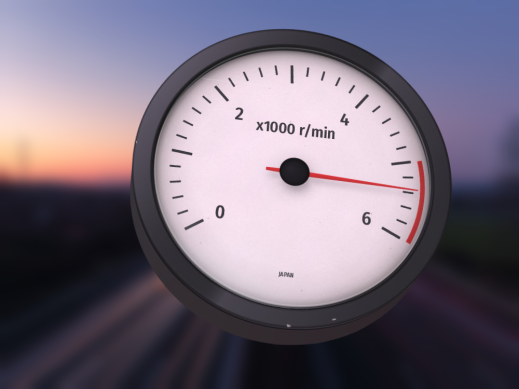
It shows value=5400 unit=rpm
